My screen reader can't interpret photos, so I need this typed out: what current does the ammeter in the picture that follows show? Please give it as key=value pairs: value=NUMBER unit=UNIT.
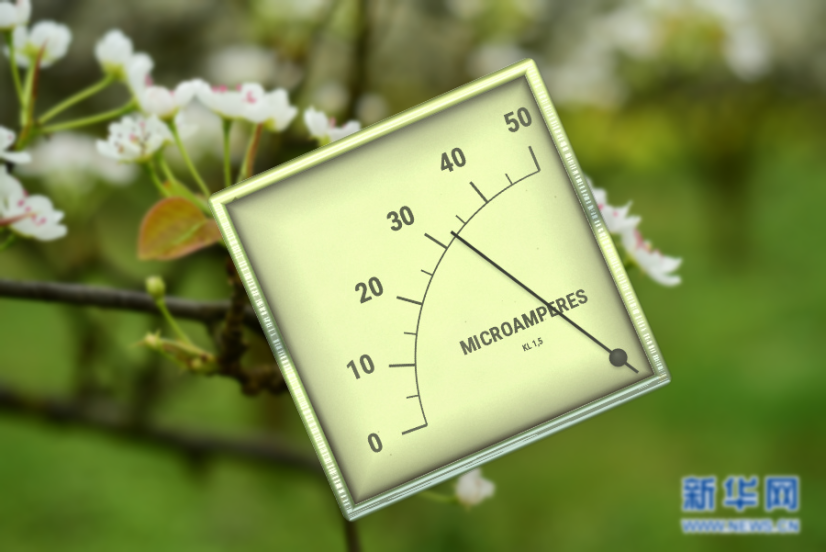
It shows value=32.5 unit=µA
